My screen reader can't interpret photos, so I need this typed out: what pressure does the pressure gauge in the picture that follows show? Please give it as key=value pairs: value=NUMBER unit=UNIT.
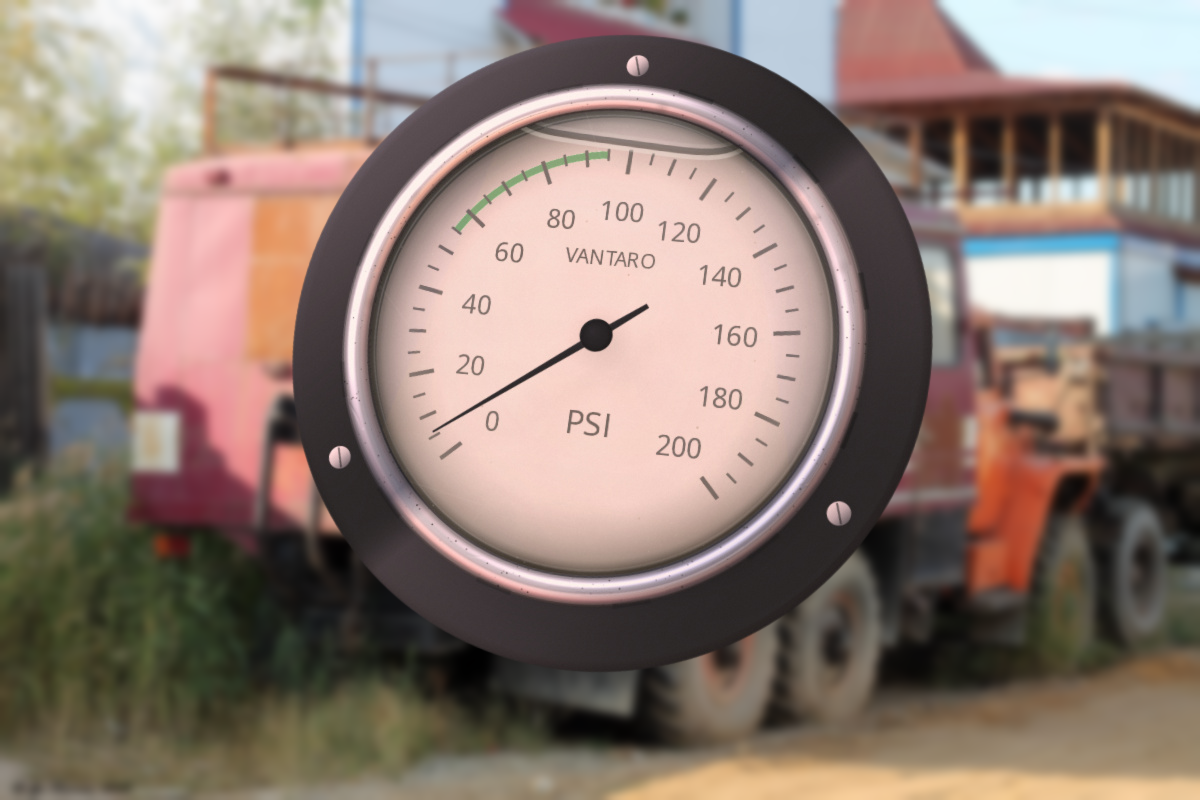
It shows value=5 unit=psi
